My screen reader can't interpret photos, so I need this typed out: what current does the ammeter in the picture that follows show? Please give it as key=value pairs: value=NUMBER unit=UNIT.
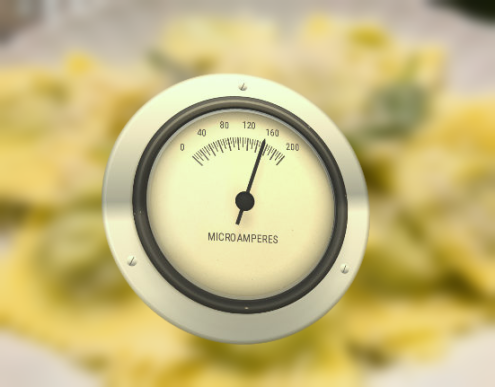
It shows value=150 unit=µA
